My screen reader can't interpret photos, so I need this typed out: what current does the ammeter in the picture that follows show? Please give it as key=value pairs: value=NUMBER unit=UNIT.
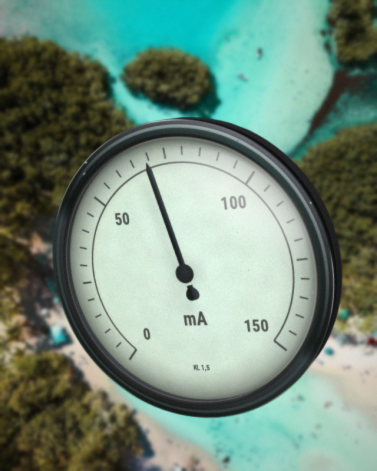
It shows value=70 unit=mA
